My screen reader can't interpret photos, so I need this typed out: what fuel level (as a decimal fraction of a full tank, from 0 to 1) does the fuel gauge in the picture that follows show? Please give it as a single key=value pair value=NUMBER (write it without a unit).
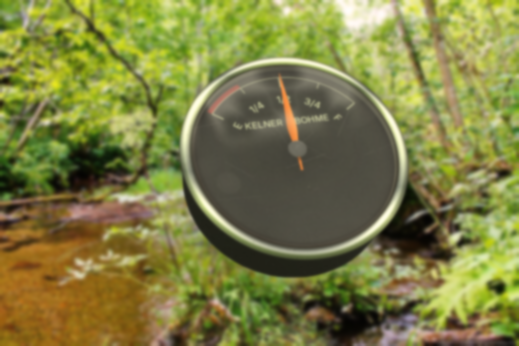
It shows value=0.5
